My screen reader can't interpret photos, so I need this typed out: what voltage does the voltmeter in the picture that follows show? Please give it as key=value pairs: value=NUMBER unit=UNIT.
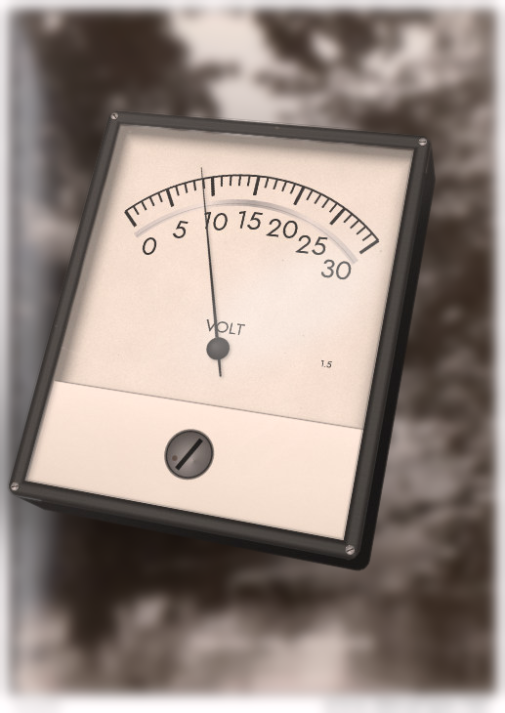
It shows value=9 unit=V
